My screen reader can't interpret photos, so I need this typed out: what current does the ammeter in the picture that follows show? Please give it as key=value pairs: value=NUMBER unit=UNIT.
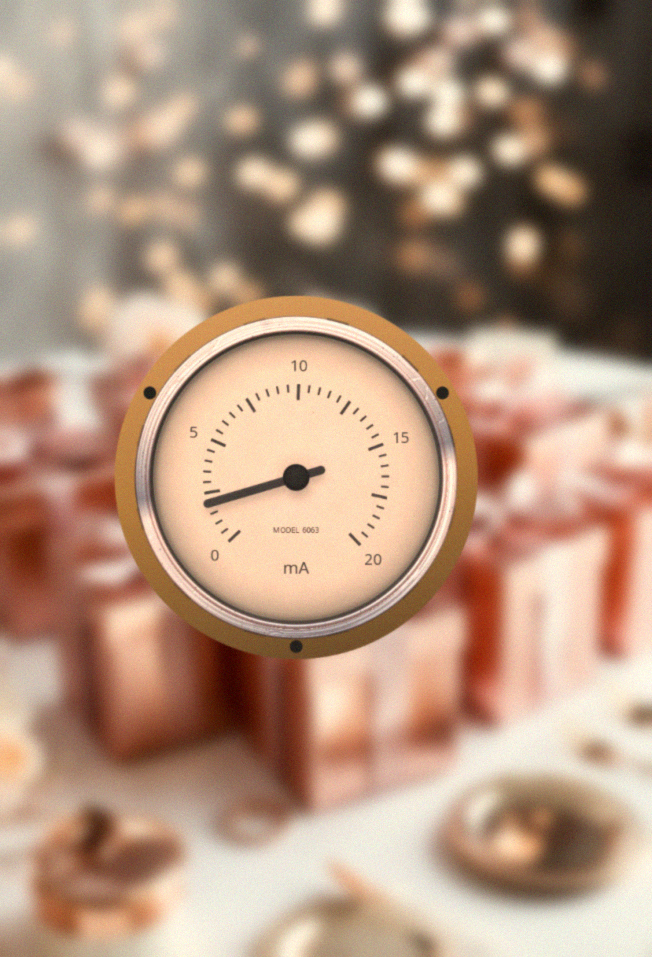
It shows value=2 unit=mA
